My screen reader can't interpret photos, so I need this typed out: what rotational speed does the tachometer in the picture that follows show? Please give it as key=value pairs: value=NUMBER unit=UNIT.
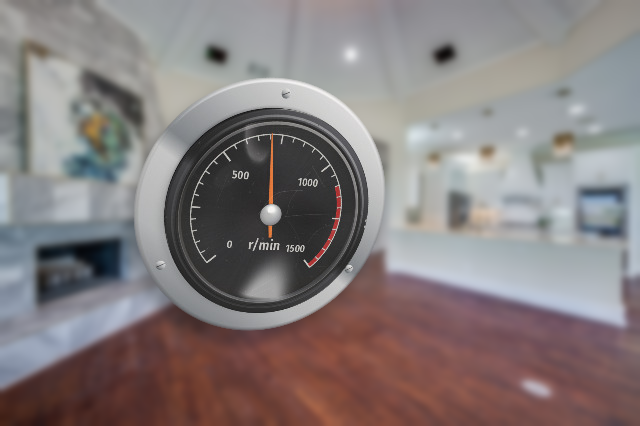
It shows value=700 unit=rpm
